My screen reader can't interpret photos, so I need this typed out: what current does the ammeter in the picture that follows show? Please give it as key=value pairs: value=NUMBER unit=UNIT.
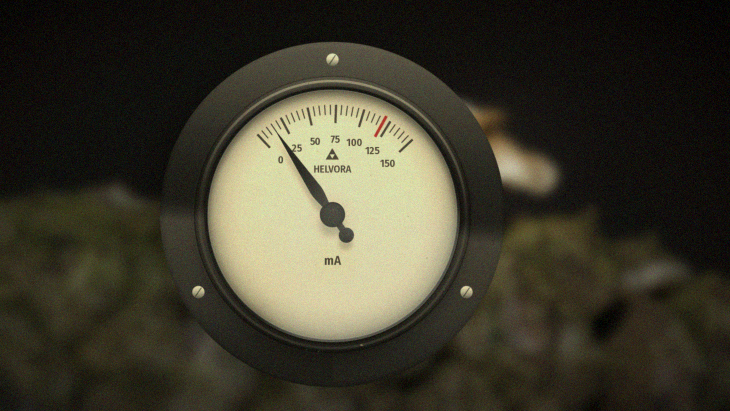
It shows value=15 unit=mA
